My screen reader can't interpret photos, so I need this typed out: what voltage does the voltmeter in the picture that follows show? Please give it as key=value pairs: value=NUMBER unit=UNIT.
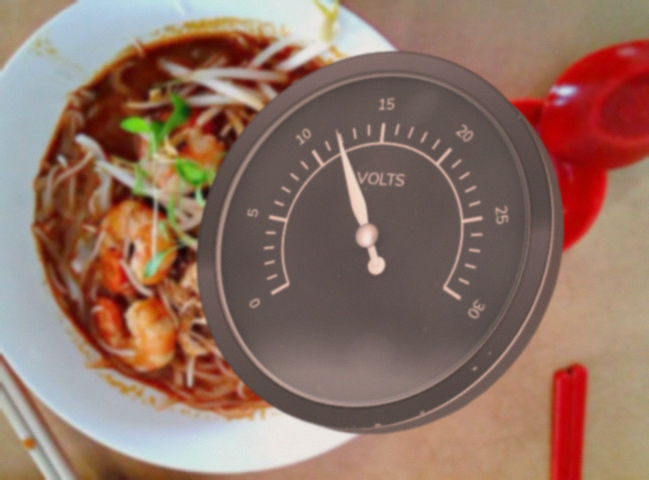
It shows value=12 unit=V
